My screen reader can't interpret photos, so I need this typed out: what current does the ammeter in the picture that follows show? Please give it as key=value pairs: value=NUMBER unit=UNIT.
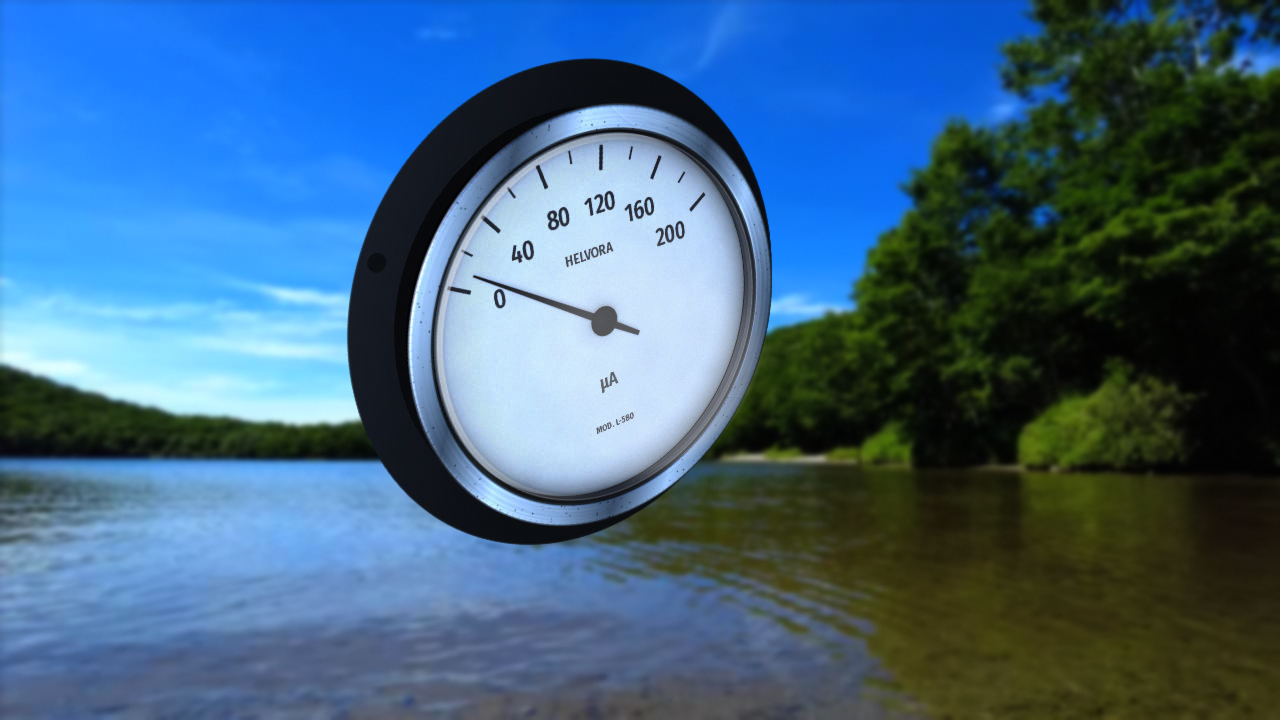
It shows value=10 unit=µA
